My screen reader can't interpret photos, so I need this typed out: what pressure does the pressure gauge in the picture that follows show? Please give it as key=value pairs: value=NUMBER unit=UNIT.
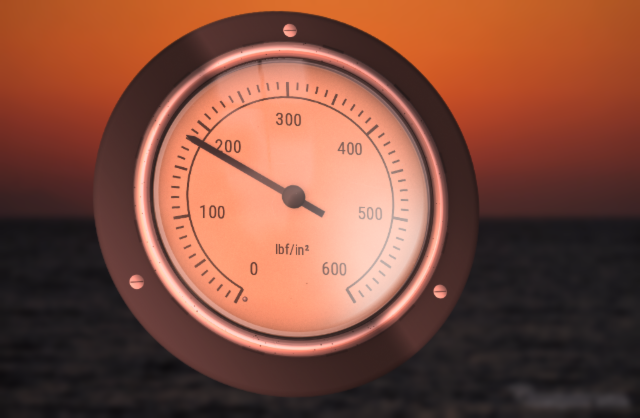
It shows value=180 unit=psi
